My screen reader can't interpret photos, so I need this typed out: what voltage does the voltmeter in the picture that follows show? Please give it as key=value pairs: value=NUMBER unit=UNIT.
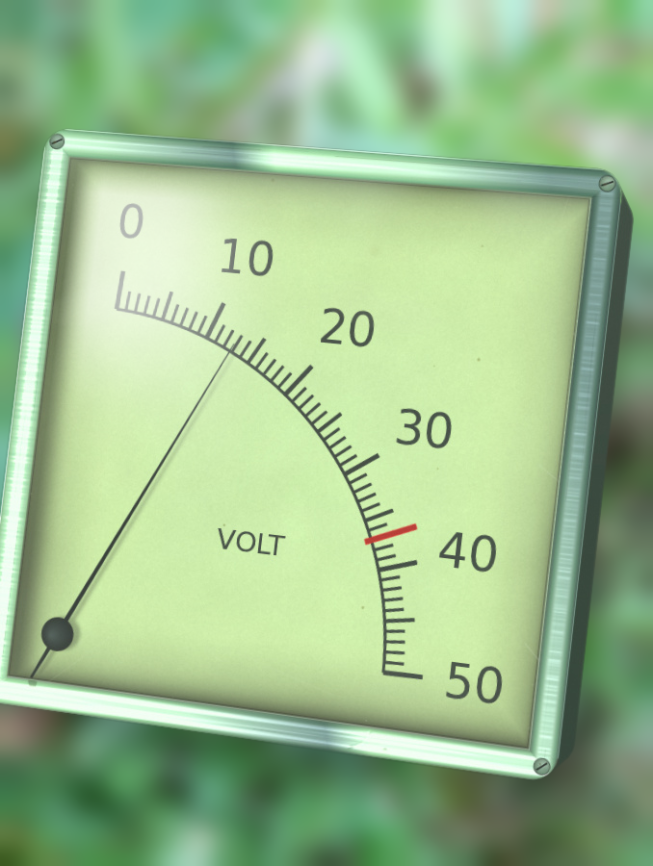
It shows value=13 unit=V
